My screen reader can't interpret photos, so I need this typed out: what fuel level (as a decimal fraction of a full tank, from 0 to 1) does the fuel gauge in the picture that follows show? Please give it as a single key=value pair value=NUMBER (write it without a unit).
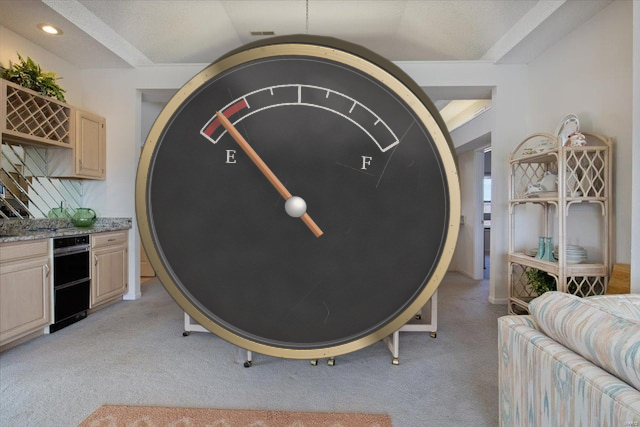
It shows value=0.125
